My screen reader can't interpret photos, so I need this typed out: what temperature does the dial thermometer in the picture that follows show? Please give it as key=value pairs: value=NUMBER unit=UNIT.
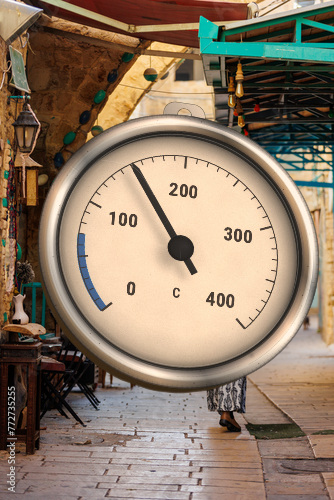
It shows value=150 unit=°C
